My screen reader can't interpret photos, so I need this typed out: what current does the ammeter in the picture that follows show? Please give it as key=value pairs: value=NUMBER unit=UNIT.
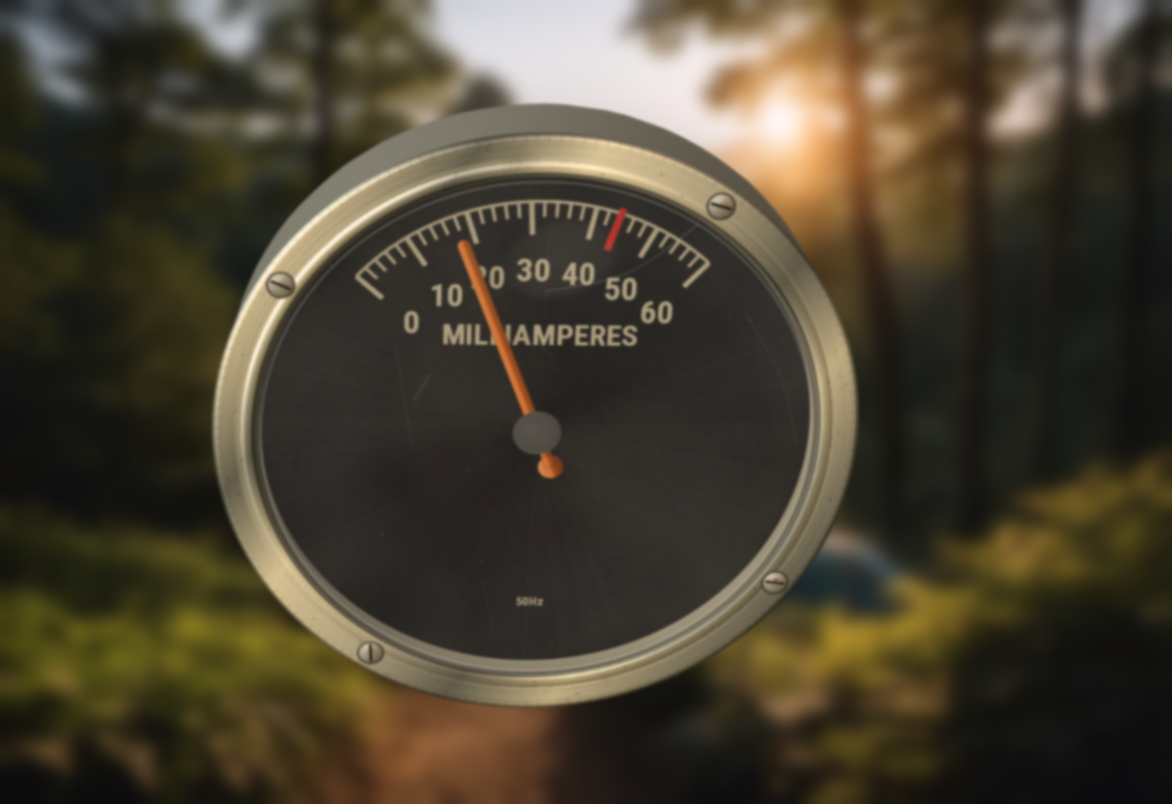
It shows value=18 unit=mA
